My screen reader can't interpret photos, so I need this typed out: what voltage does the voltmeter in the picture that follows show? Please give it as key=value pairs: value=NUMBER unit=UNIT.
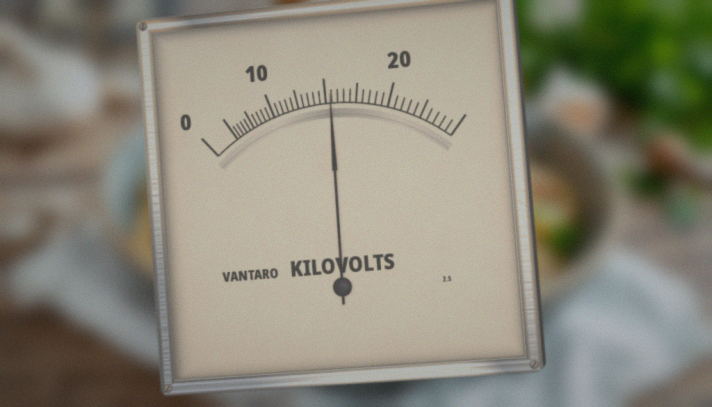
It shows value=15.5 unit=kV
